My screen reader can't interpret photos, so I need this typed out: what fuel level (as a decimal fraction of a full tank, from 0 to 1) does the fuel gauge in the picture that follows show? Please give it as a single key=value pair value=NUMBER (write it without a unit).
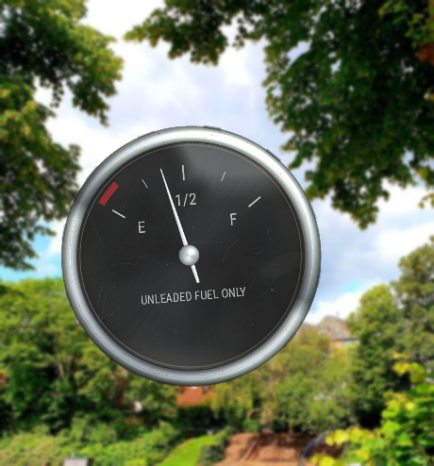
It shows value=0.375
